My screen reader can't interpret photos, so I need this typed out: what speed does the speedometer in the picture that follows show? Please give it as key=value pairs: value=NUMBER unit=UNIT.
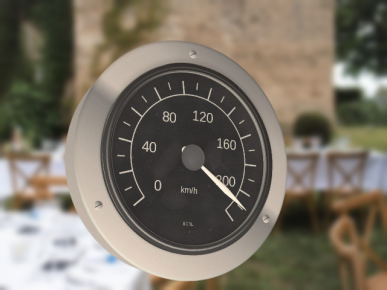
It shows value=210 unit=km/h
